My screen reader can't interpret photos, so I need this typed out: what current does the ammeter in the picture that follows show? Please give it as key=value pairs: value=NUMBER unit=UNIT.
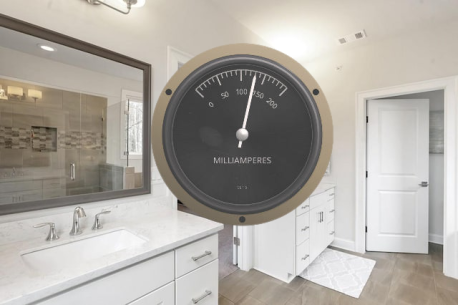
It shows value=130 unit=mA
